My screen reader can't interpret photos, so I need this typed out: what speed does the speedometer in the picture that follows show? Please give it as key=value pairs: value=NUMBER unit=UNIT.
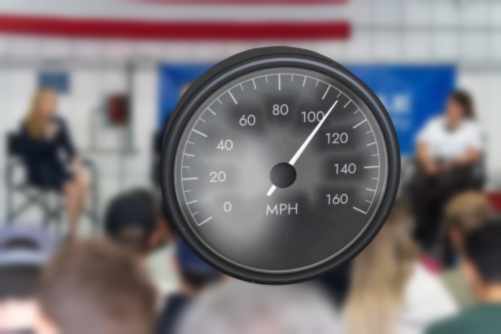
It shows value=105 unit=mph
